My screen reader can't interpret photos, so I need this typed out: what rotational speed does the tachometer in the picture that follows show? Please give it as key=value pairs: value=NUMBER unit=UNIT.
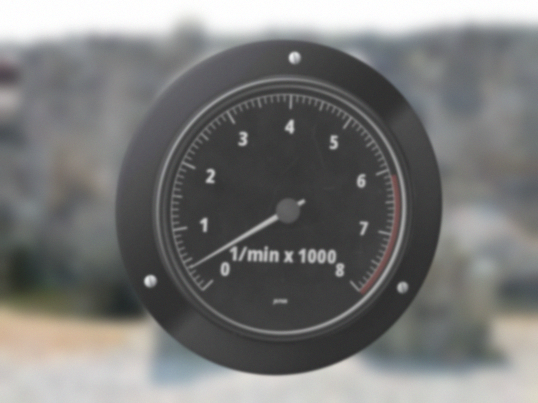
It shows value=400 unit=rpm
